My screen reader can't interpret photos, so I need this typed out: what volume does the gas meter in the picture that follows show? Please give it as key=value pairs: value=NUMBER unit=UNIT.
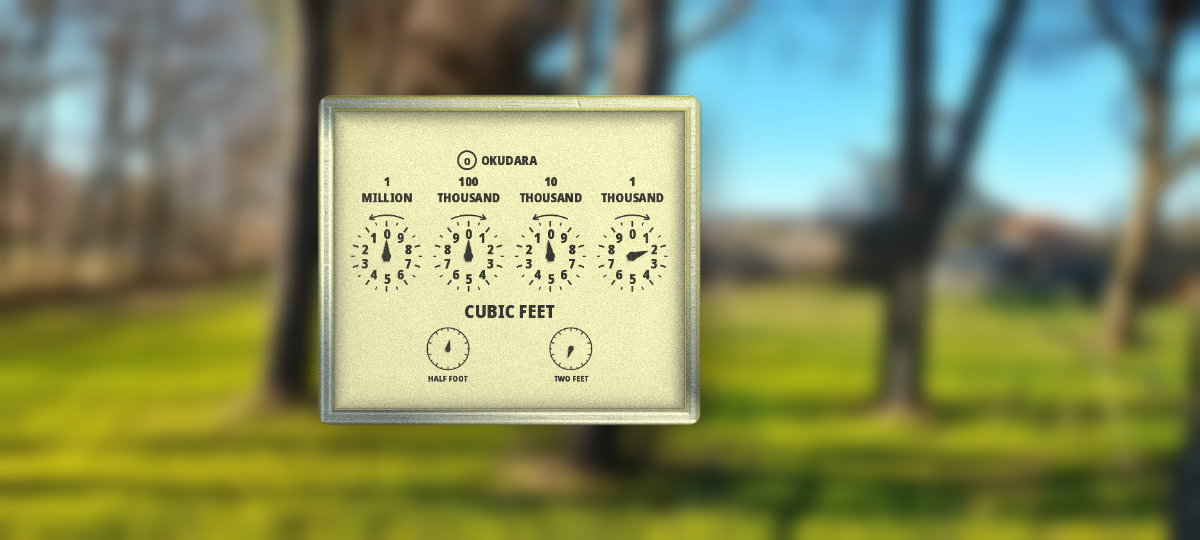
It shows value=200 unit=ft³
